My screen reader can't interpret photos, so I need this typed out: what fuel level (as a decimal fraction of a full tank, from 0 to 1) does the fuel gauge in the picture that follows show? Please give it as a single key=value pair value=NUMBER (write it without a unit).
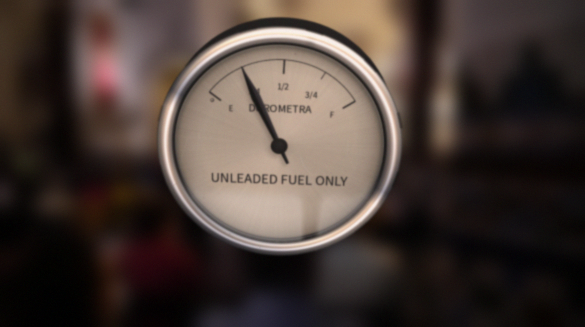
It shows value=0.25
